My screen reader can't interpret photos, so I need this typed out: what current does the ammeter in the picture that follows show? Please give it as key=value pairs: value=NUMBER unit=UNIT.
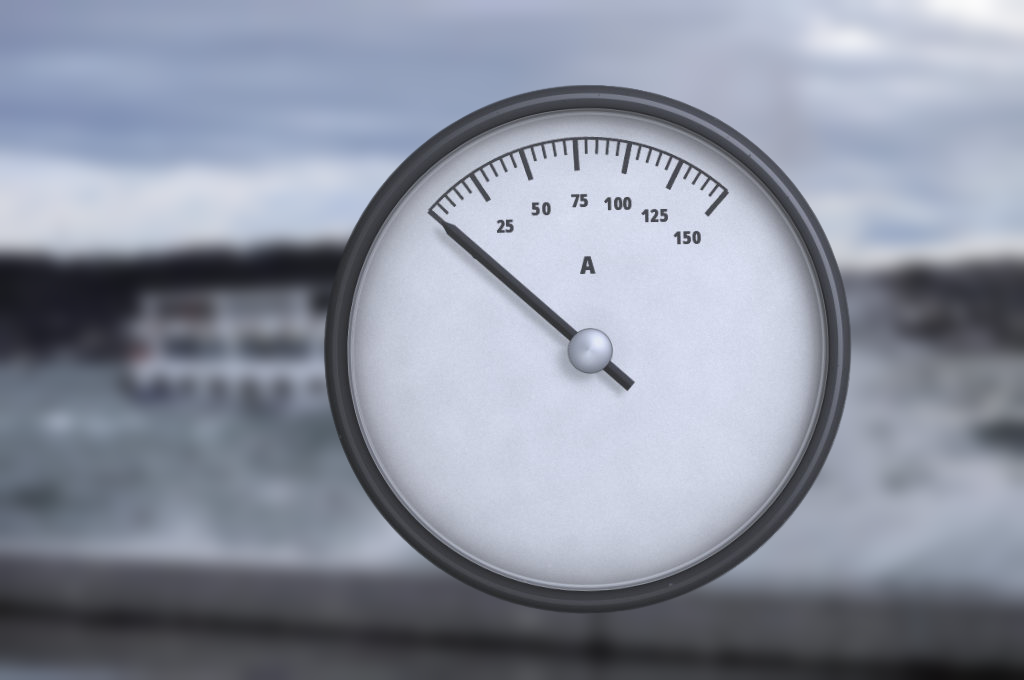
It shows value=0 unit=A
